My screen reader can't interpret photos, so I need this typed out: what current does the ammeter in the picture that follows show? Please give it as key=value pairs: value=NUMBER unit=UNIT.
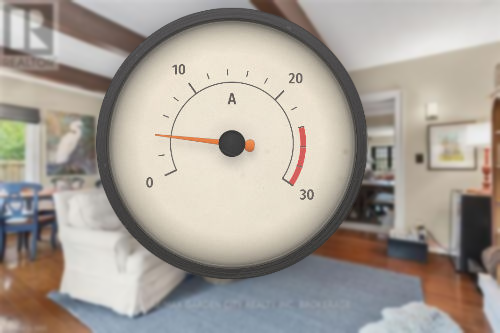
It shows value=4 unit=A
